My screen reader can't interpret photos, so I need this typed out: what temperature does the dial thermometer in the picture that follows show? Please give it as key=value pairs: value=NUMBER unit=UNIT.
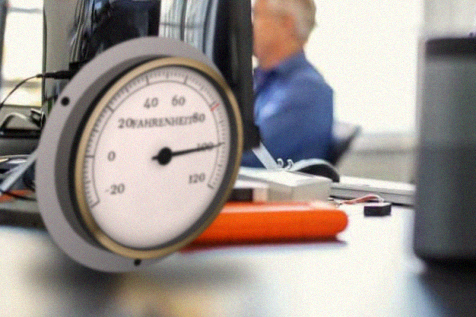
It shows value=100 unit=°F
